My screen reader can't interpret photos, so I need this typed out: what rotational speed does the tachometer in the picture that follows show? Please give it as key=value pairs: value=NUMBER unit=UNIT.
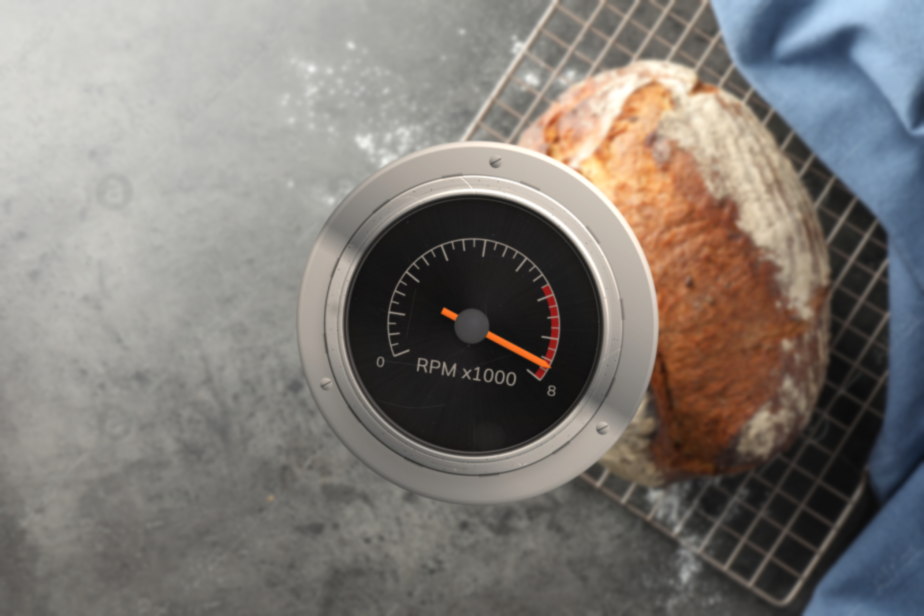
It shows value=7625 unit=rpm
